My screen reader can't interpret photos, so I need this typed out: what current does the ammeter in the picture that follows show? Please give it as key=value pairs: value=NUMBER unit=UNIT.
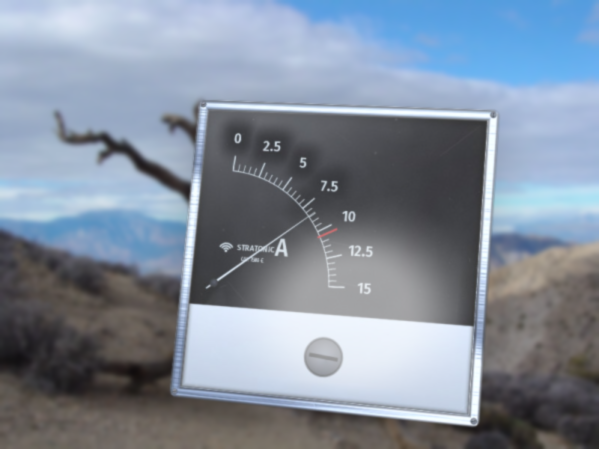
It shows value=8.5 unit=A
